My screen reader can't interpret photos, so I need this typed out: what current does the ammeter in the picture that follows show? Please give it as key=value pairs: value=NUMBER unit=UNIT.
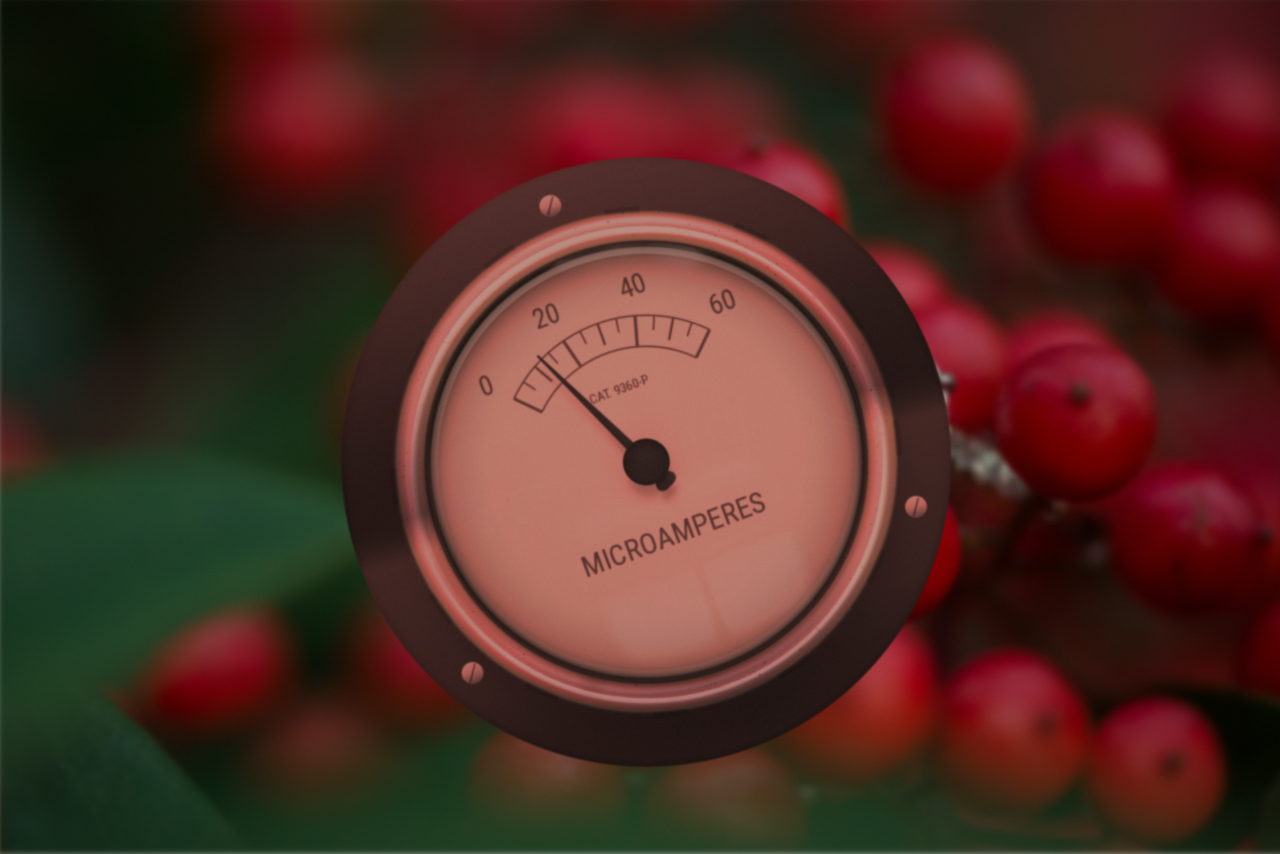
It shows value=12.5 unit=µA
